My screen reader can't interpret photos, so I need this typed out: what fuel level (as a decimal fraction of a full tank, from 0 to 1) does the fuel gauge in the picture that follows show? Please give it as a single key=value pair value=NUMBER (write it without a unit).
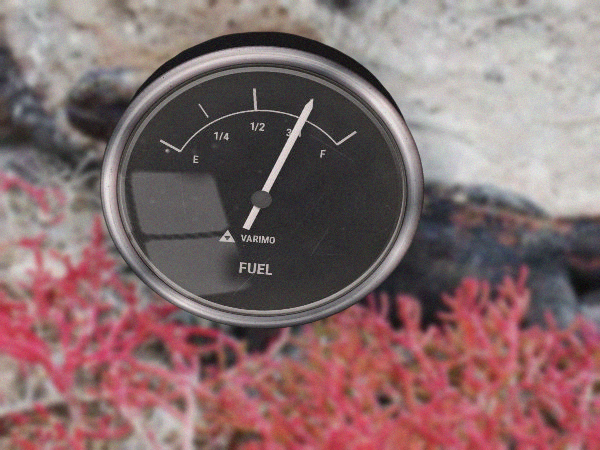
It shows value=0.75
